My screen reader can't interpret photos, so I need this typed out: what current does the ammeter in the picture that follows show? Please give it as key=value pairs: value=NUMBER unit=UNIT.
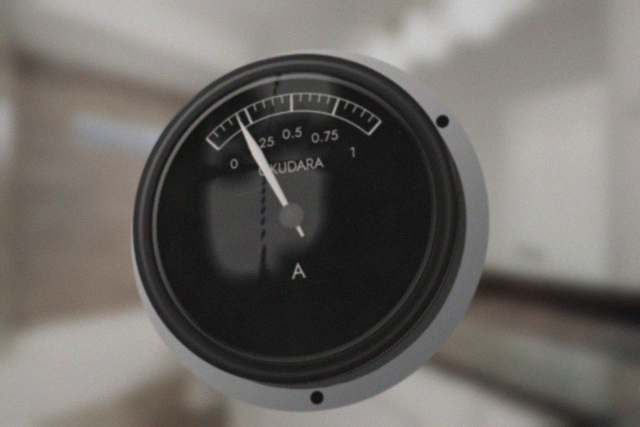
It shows value=0.2 unit=A
